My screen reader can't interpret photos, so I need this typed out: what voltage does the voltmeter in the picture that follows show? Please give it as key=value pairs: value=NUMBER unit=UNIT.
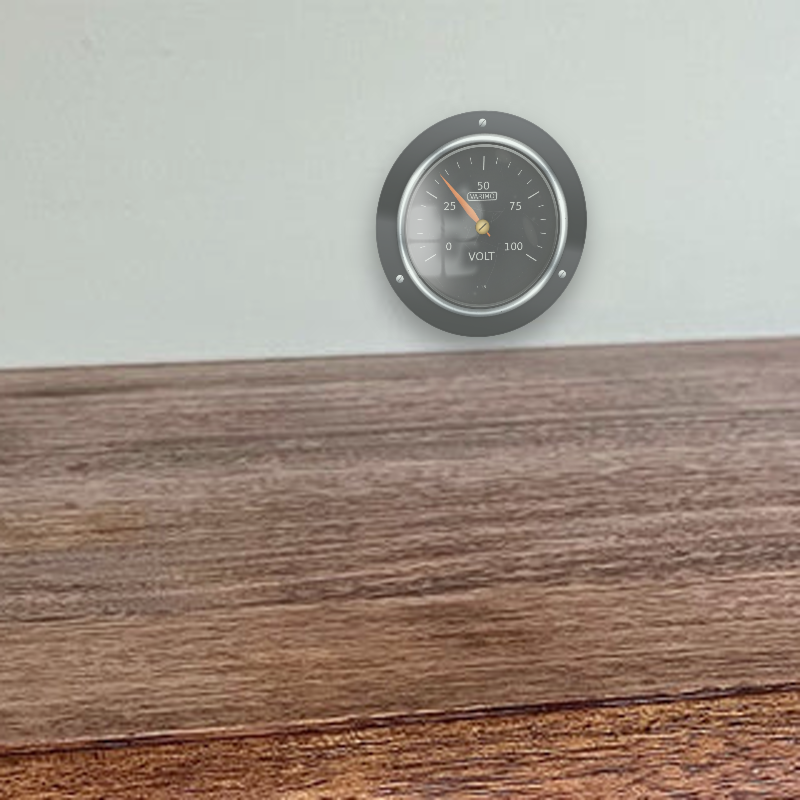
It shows value=32.5 unit=V
